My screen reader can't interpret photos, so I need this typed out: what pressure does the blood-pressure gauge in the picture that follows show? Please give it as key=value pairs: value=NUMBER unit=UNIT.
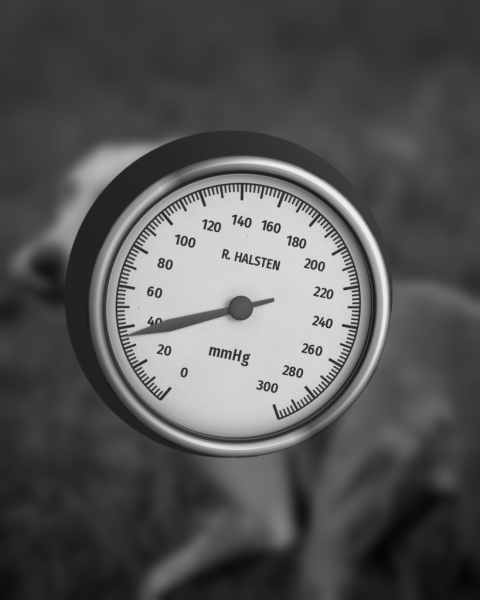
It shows value=36 unit=mmHg
